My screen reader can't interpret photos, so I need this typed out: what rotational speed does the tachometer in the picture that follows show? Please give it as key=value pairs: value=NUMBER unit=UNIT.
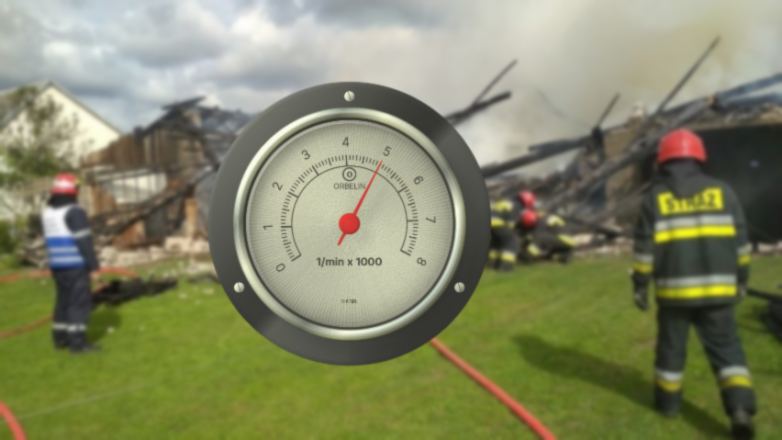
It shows value=5000 unit=rpm
